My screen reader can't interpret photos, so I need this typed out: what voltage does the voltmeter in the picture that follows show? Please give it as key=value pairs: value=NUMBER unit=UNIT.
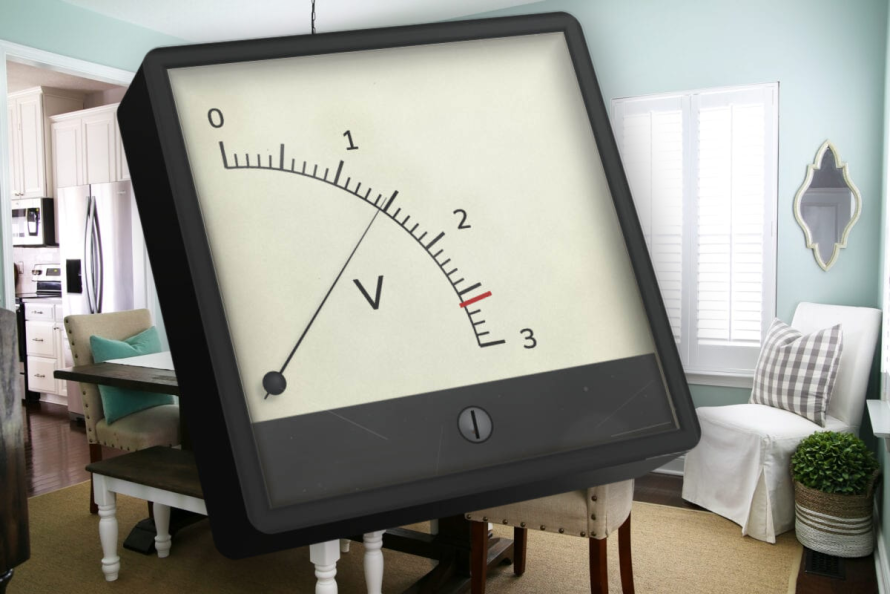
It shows value=1.45 unit=V
